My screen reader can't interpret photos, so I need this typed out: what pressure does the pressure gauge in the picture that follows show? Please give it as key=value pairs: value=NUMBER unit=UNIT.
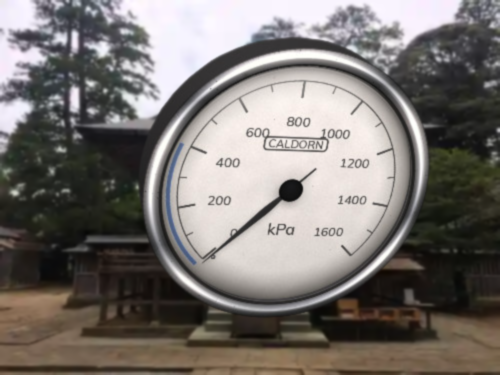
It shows value=0 unit=kPa
